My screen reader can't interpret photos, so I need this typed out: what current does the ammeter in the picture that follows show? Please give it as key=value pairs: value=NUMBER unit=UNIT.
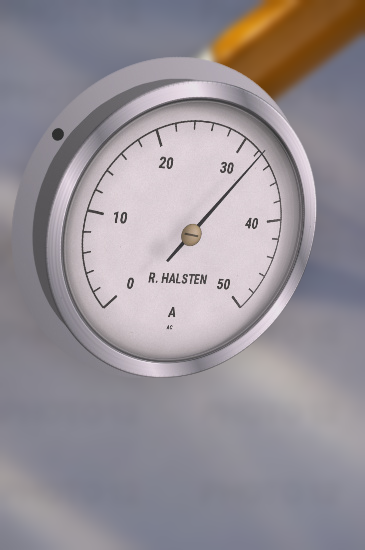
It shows value=32 unit=A
